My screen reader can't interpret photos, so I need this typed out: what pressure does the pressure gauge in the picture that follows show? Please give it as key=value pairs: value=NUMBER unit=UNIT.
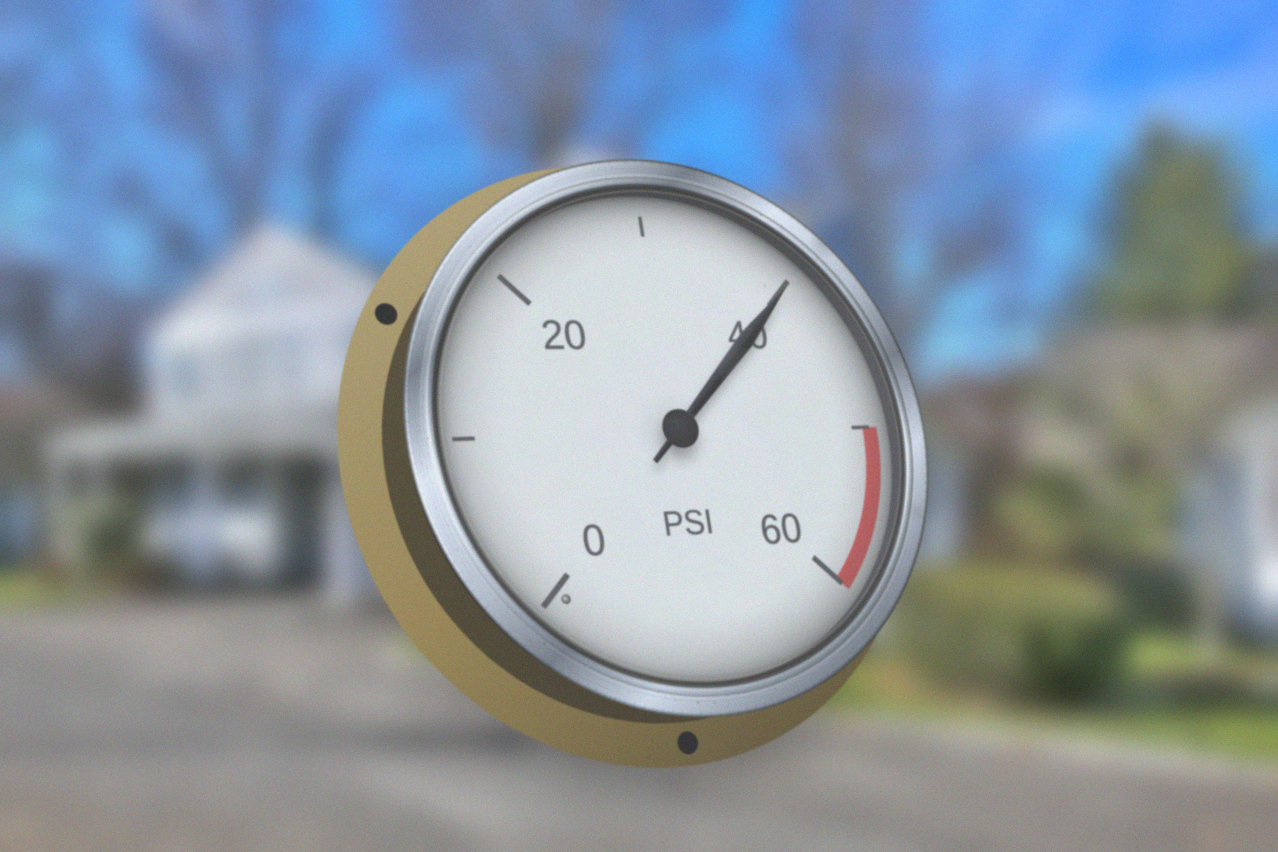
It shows value=40 unit=psi
